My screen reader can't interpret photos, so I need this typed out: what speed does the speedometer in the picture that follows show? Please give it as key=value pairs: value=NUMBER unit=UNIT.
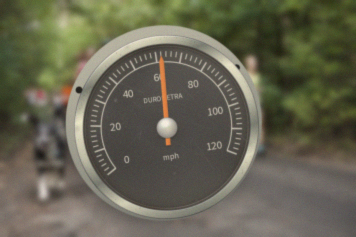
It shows value=62 unit=mph
